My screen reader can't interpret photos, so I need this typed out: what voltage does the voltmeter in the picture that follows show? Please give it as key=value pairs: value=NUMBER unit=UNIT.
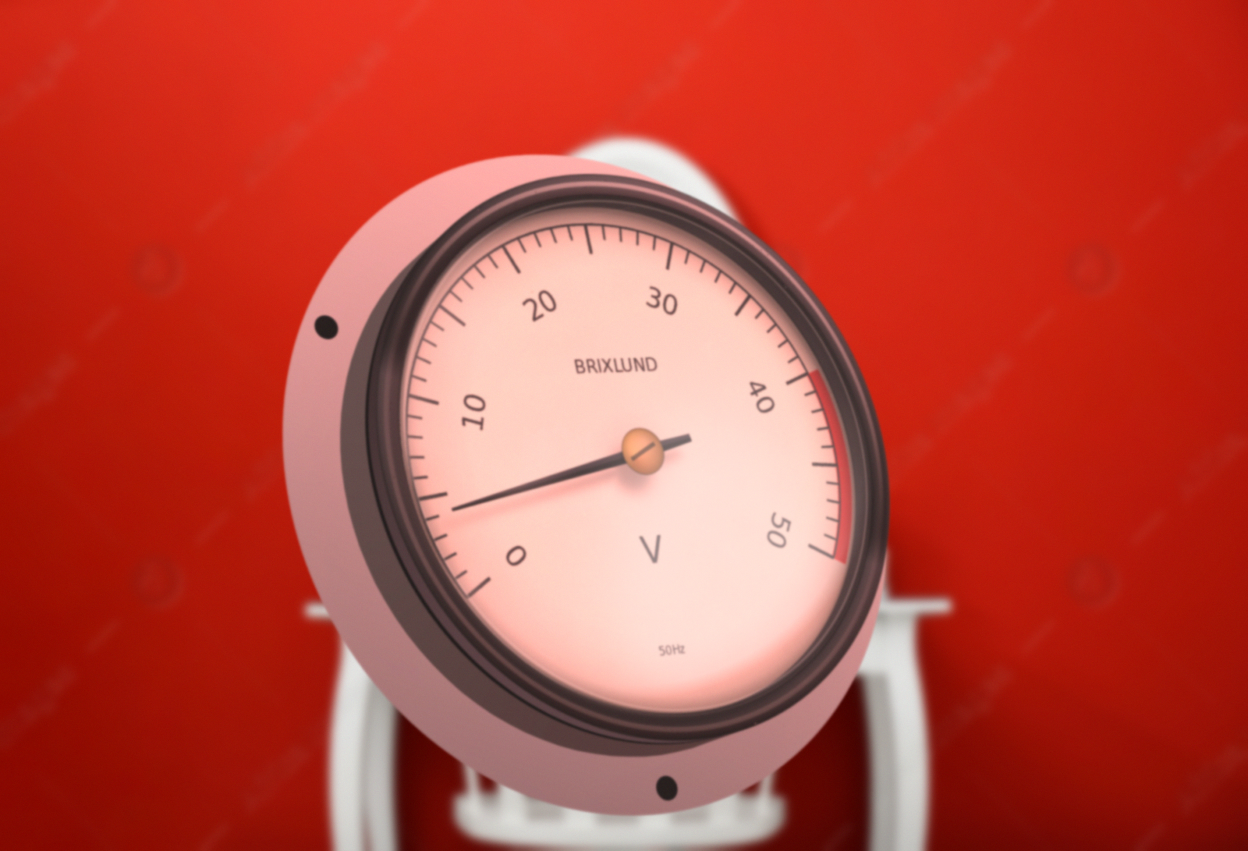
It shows value=4 unit=V
